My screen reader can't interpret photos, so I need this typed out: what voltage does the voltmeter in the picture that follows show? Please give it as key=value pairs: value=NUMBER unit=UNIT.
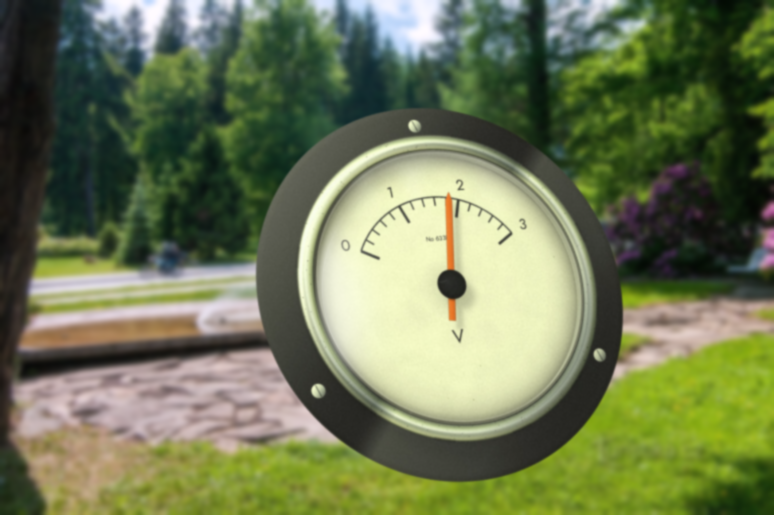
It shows value=1.8 unit=V
